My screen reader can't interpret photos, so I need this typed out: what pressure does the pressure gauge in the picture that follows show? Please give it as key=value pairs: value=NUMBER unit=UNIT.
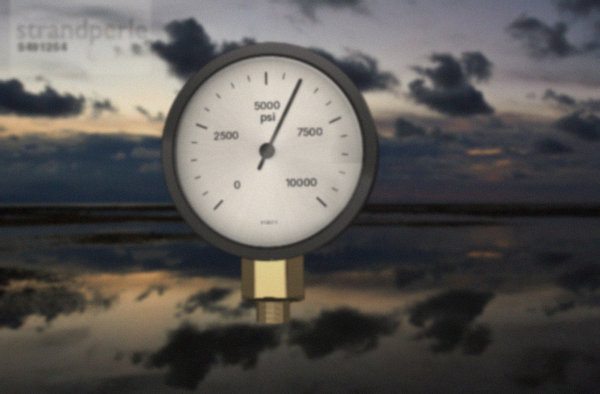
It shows value=6000 unit=psi
